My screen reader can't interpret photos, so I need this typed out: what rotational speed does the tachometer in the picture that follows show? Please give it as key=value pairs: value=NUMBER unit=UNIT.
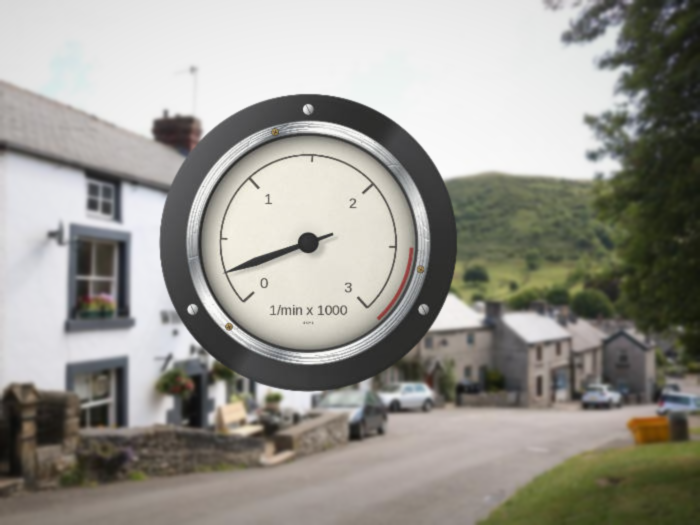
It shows value=250 unit=rpm
